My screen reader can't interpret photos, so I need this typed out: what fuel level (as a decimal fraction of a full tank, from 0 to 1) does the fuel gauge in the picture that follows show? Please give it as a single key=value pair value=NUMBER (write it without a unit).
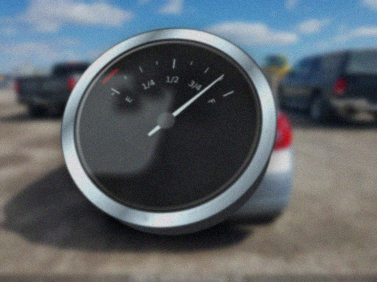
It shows value=0.875
